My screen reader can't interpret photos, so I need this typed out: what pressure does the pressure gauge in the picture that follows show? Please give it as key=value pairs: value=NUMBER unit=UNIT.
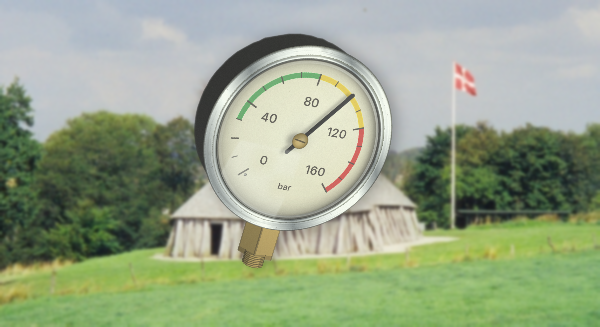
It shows value=100 unit=bar
